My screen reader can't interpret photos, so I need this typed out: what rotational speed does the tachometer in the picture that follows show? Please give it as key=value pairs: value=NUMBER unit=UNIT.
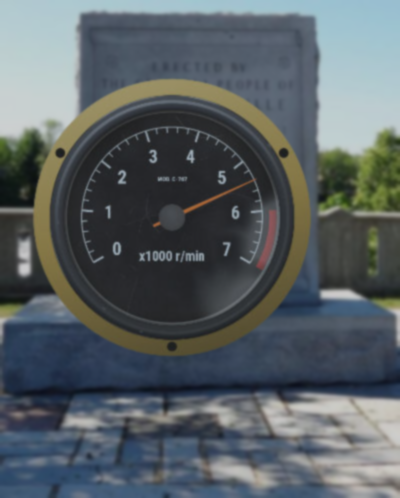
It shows value=5400 unit=rpm
